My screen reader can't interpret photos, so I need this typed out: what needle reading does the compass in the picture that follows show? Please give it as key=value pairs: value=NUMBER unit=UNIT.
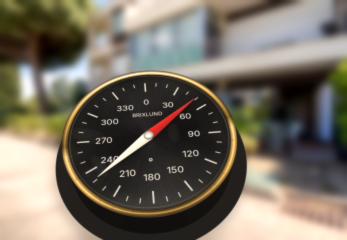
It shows value=50 unit=°
